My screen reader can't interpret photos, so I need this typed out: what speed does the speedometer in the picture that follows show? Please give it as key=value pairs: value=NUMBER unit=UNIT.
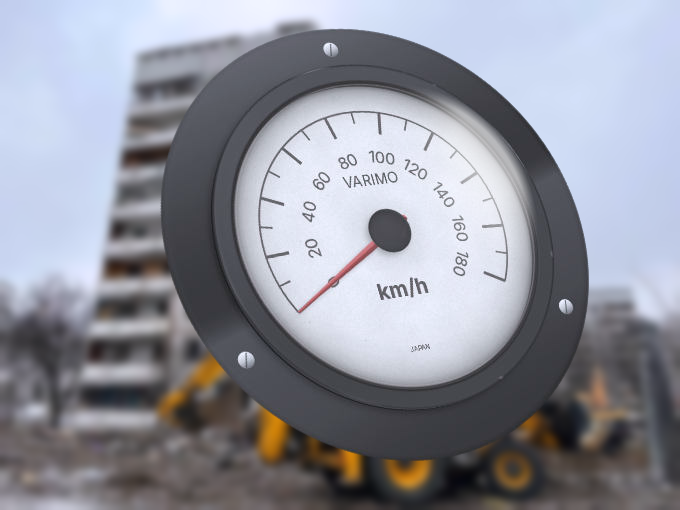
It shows value=0 unit=km/h
